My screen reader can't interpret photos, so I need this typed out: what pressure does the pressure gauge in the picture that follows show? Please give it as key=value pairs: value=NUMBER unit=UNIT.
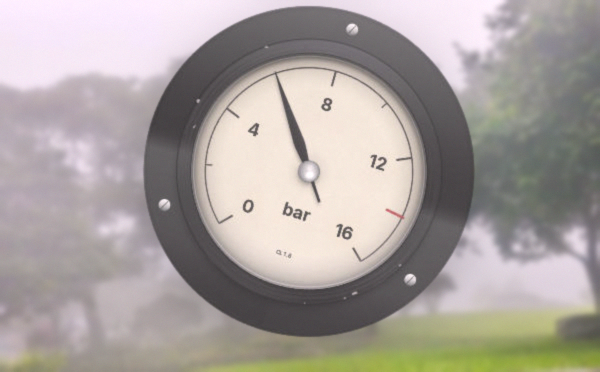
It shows value=6 unit=bar
